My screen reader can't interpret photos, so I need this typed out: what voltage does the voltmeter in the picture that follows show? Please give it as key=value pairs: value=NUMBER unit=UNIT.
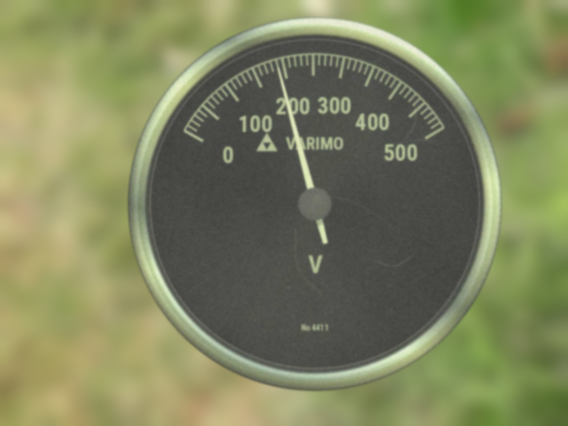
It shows value=190 unit=V
